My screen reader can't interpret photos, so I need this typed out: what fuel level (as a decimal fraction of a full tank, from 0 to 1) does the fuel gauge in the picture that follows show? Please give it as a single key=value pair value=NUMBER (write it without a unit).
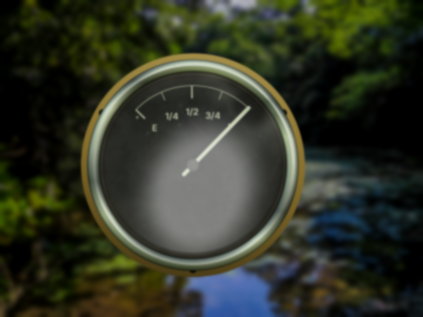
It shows value=1
